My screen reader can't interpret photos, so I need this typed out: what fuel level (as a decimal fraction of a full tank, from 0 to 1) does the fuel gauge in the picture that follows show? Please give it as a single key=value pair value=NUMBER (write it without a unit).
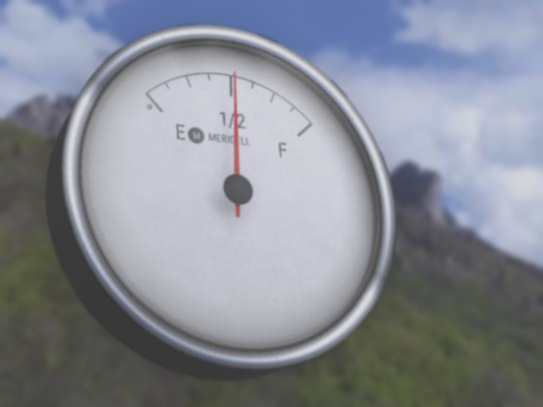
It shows value=0.5
